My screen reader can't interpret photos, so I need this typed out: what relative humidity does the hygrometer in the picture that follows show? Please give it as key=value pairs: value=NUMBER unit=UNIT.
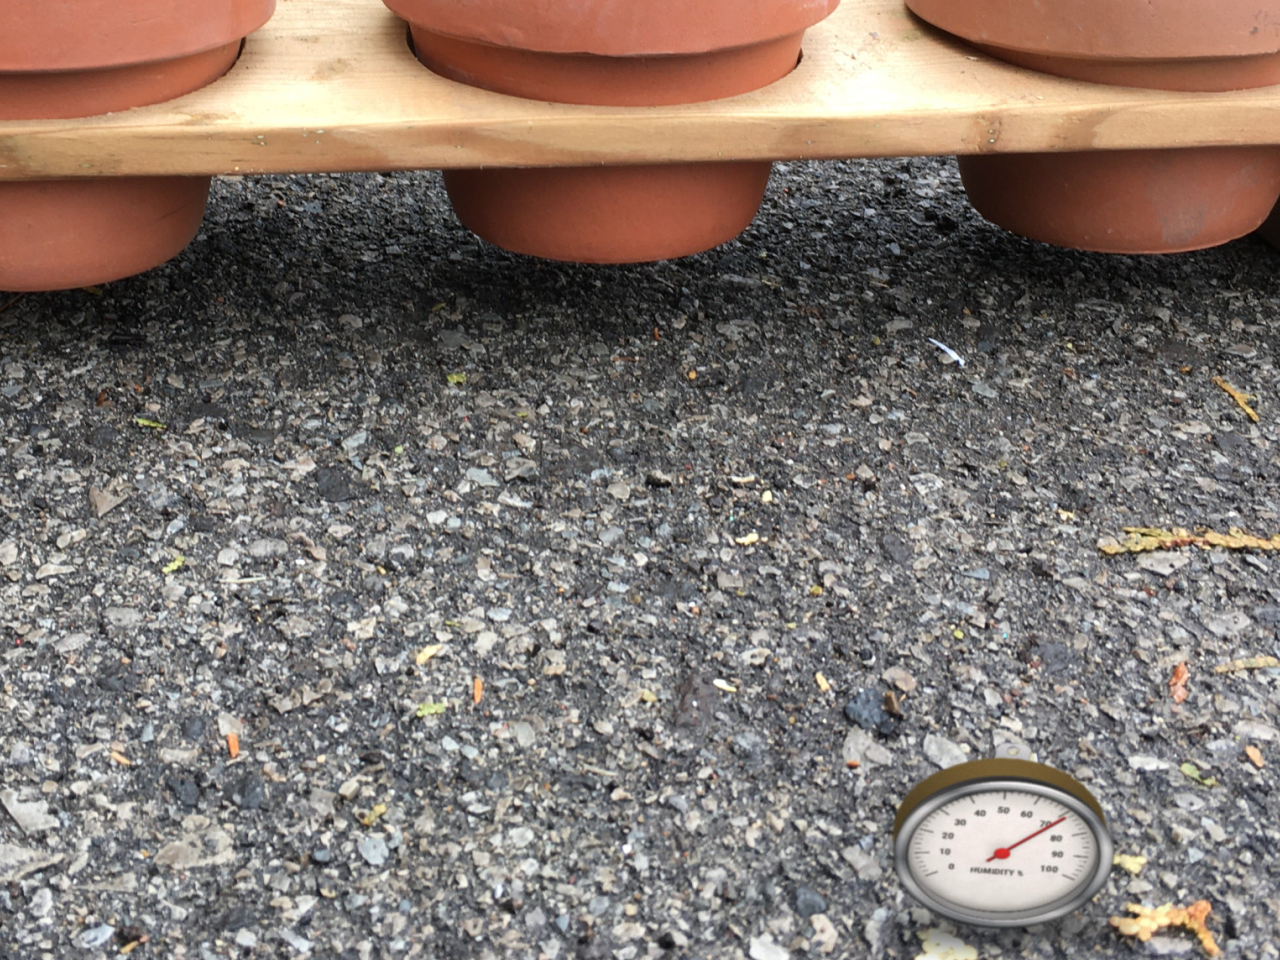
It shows value=70 unit=%
